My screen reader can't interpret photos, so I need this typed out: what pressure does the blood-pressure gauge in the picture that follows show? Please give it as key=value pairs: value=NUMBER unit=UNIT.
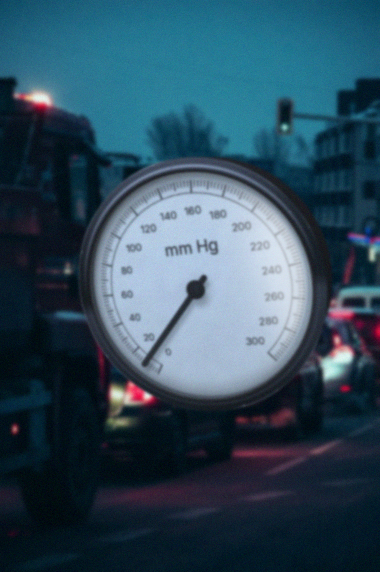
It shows value=10 unit=mmHg
